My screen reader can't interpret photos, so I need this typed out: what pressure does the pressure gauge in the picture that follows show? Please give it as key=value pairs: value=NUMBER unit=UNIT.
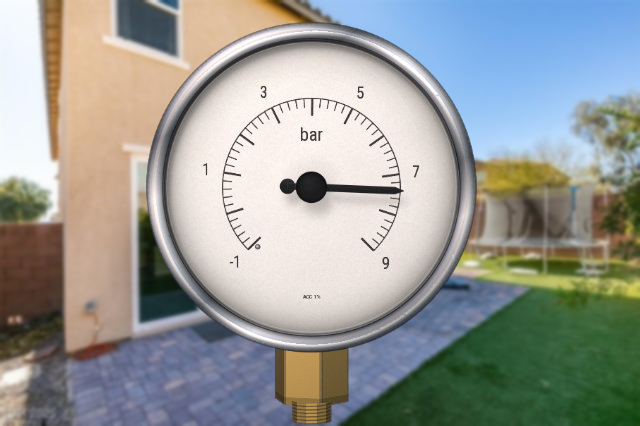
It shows value=7.4 unit=bar
